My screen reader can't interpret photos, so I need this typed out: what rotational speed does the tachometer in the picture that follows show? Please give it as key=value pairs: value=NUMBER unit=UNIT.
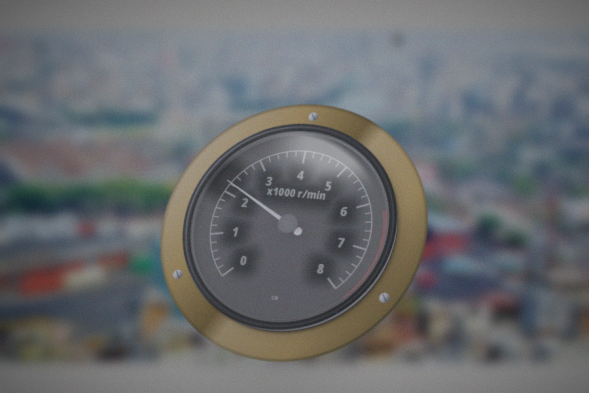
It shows value=2200 unit=rpm
